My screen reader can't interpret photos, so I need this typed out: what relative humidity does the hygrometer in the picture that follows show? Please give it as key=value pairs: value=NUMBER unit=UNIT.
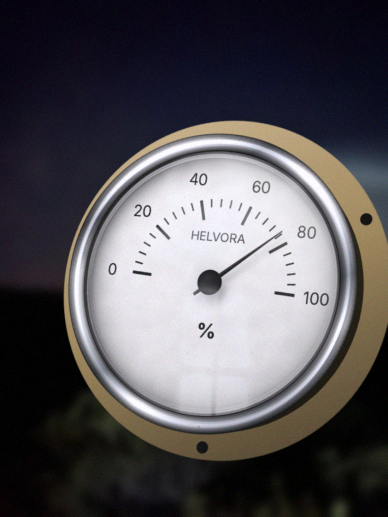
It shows value=76 unit=%
